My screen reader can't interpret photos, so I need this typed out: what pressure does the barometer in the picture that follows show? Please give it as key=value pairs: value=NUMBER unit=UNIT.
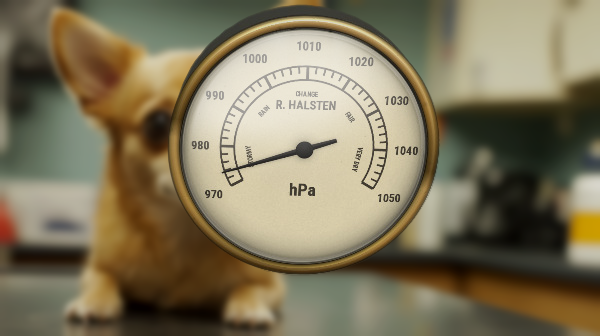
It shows value=974 unit=hPa
